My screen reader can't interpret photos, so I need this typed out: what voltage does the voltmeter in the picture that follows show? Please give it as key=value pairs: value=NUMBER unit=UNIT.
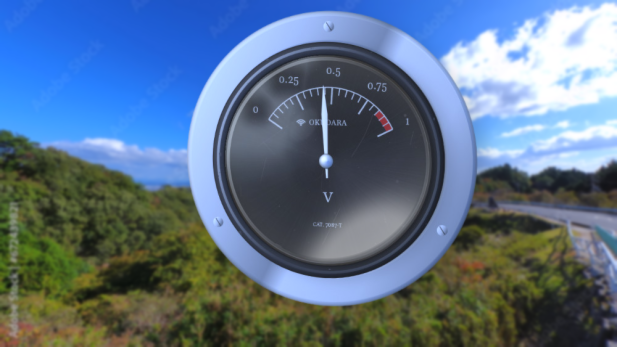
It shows value=0.45 unit=V
